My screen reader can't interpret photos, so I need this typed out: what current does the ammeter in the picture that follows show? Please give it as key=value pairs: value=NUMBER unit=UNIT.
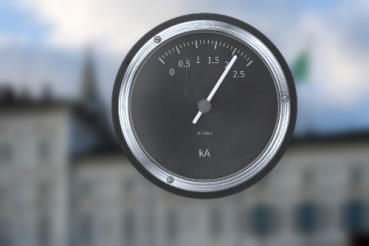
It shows value=2.1 unit=kA
